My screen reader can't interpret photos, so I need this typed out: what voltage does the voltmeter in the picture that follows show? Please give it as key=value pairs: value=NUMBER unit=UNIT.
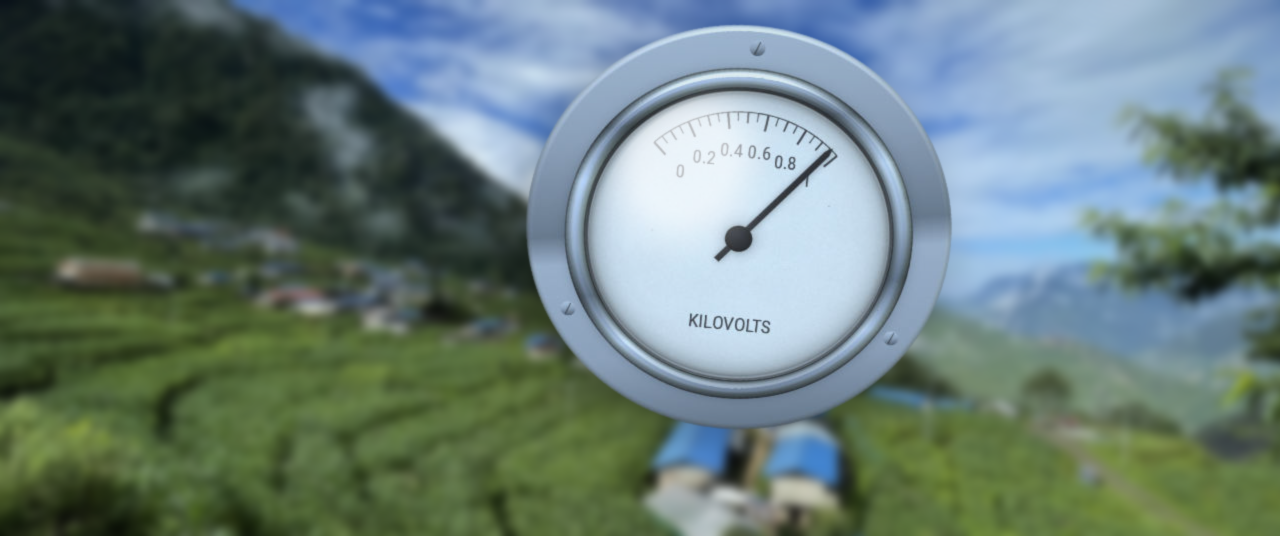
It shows value=0.95 unit=kV
